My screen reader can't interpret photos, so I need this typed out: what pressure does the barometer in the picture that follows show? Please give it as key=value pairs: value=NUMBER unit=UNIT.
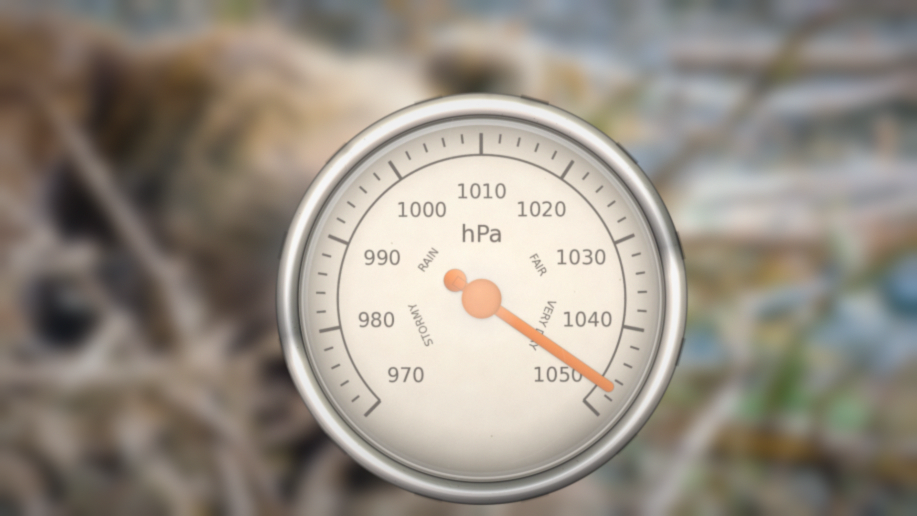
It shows value=1047 unit=hPa
